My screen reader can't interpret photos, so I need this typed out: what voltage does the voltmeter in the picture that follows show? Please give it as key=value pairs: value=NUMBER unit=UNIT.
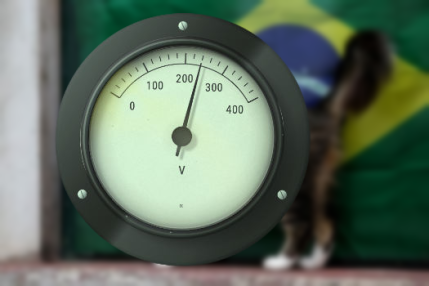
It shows value=240 unit=V
